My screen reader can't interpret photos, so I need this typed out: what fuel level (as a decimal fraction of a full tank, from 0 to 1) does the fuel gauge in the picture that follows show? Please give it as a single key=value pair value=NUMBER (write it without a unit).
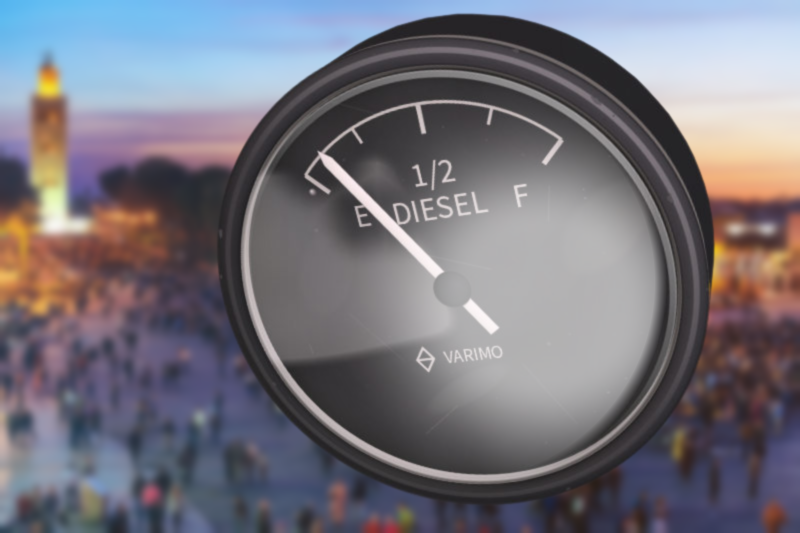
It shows value=0.125
